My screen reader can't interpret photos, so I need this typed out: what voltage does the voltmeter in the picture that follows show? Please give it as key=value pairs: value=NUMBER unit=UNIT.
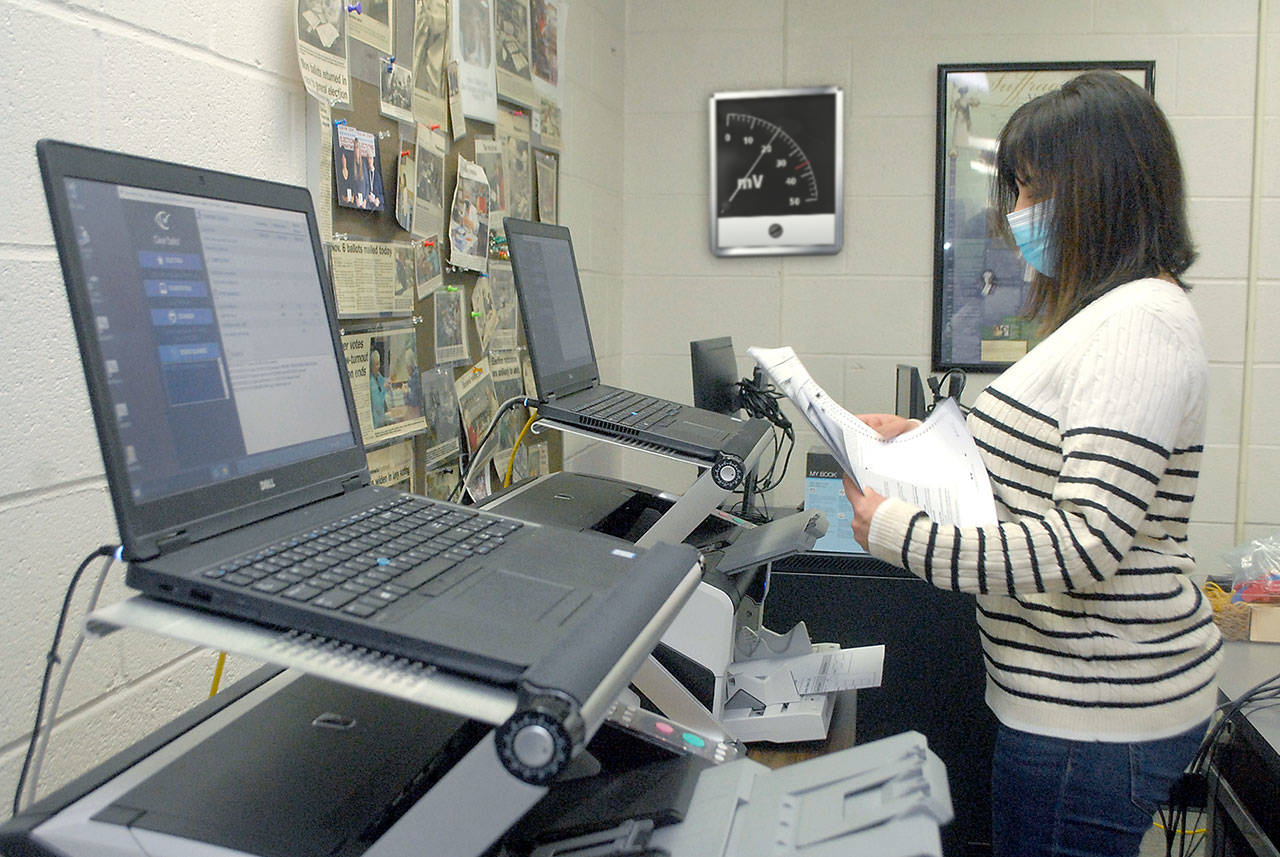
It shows value=20 unit=mV
